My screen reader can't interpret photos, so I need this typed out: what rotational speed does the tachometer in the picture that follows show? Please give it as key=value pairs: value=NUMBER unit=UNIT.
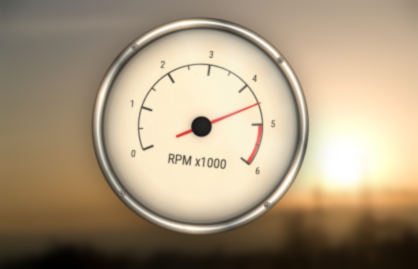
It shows value=4500 unit=rpm
